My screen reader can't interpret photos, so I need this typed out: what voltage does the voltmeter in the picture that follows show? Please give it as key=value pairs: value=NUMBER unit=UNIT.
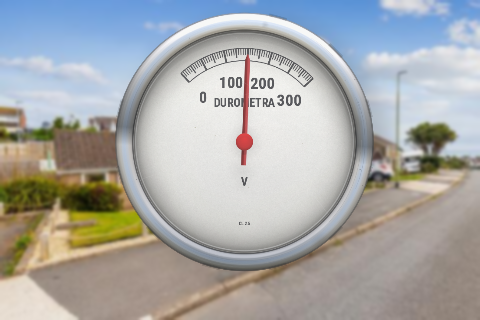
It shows value=150 unit=V
